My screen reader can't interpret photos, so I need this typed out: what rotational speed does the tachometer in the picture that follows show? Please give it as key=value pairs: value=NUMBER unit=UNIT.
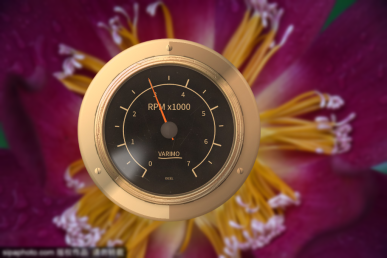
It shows value=3000 unit=rpm
